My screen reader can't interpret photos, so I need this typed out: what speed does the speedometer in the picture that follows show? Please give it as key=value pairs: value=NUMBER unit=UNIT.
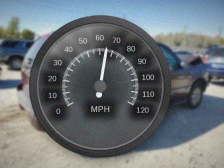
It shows value=65 unit=mph
